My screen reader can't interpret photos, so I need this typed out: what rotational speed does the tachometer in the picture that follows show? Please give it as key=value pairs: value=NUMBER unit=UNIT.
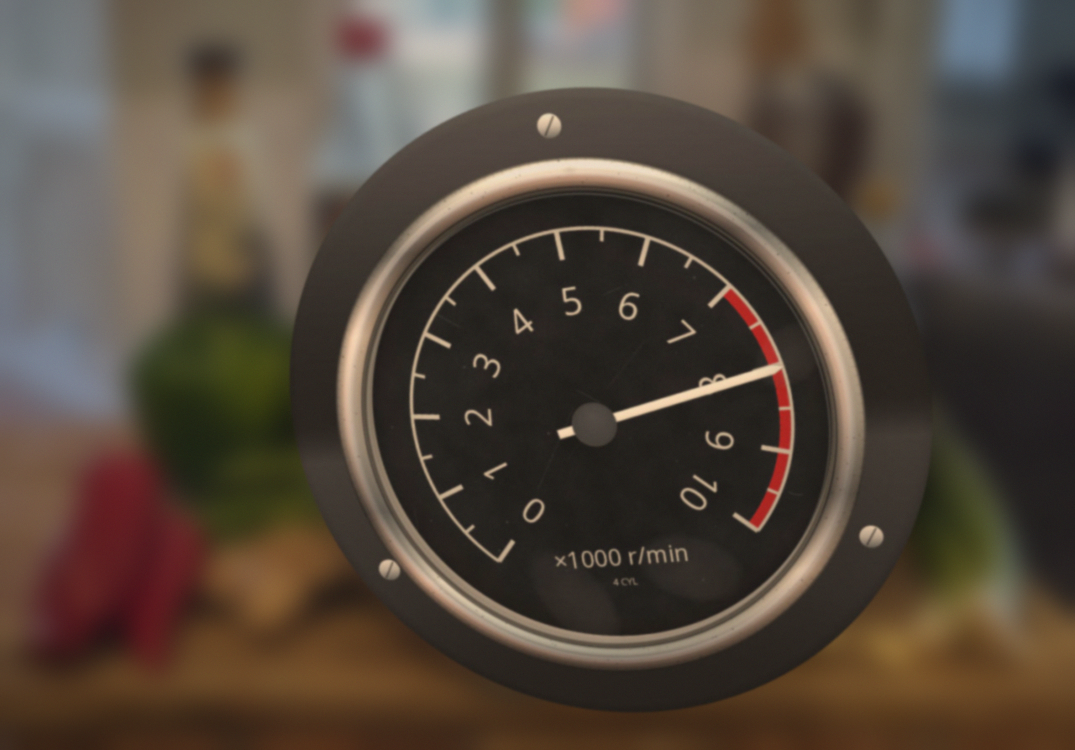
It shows value=8000 unit=rpm
